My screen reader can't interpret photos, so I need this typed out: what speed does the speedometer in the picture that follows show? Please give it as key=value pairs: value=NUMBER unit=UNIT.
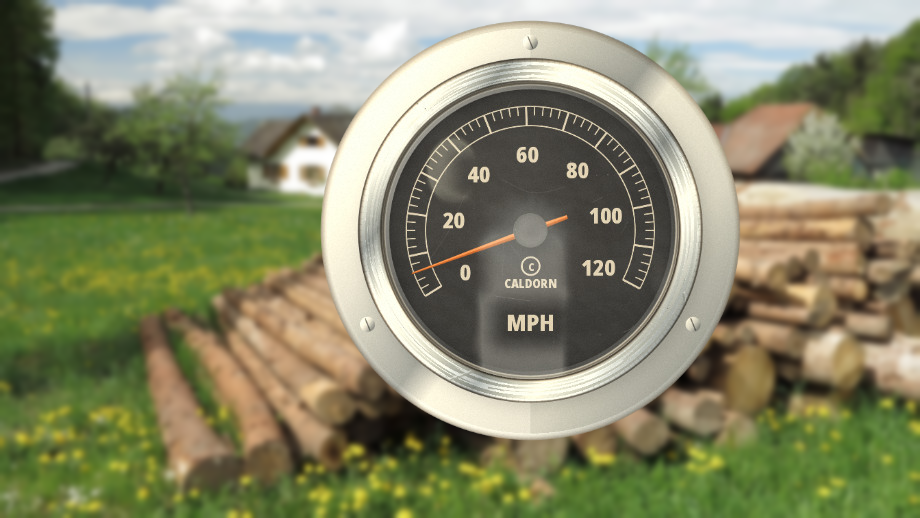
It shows value=6 unit=mph
